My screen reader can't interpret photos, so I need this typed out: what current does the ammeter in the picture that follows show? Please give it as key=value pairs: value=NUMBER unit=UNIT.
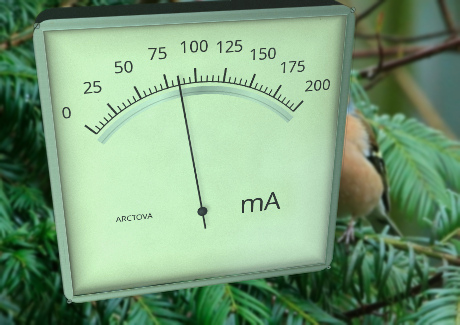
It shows value=85 unit=mA
